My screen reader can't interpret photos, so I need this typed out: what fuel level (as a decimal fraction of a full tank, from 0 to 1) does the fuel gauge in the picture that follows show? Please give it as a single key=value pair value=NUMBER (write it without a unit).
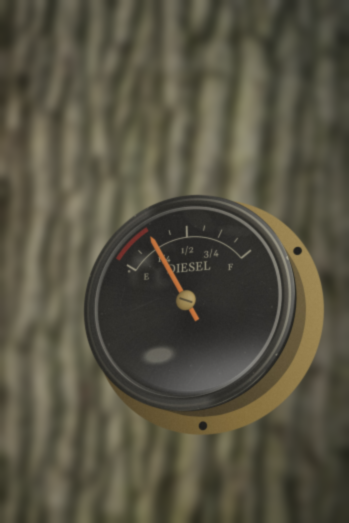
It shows value=0.25
